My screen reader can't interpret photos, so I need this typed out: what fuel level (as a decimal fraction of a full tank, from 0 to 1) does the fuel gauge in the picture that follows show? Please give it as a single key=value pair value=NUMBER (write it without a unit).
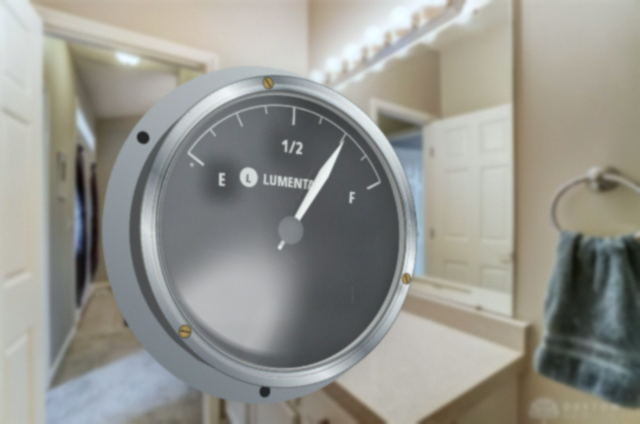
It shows value=0.75
